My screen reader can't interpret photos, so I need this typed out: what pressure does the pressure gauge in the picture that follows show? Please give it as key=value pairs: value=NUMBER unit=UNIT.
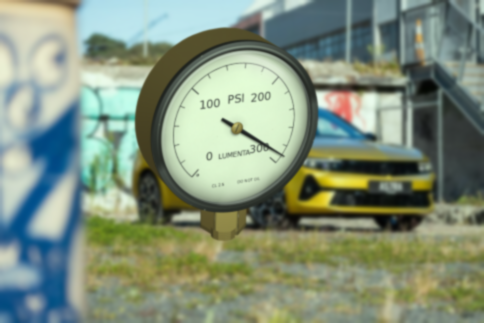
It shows value=290 unit=psi
